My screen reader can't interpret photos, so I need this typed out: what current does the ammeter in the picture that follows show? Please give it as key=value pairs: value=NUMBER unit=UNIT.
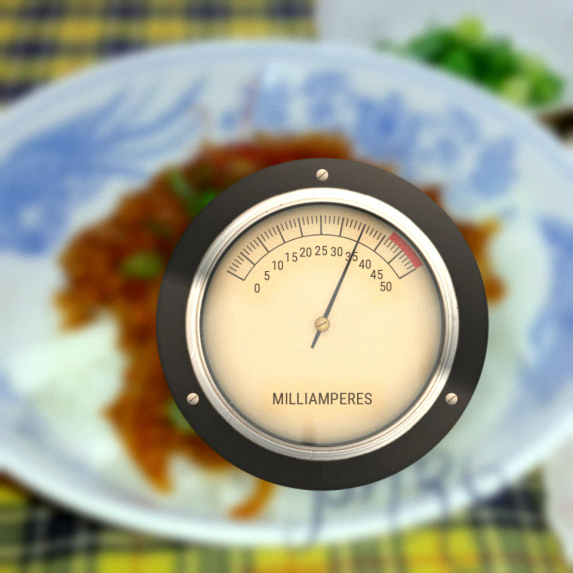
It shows value=35 unit=mA
